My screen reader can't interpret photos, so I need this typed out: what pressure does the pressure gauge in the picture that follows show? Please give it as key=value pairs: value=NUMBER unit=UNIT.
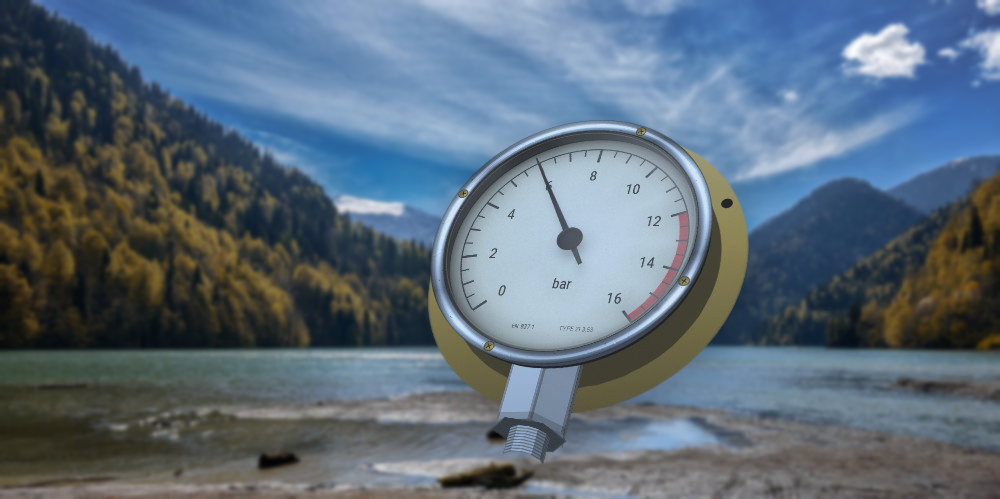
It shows value=6 unit=bar
